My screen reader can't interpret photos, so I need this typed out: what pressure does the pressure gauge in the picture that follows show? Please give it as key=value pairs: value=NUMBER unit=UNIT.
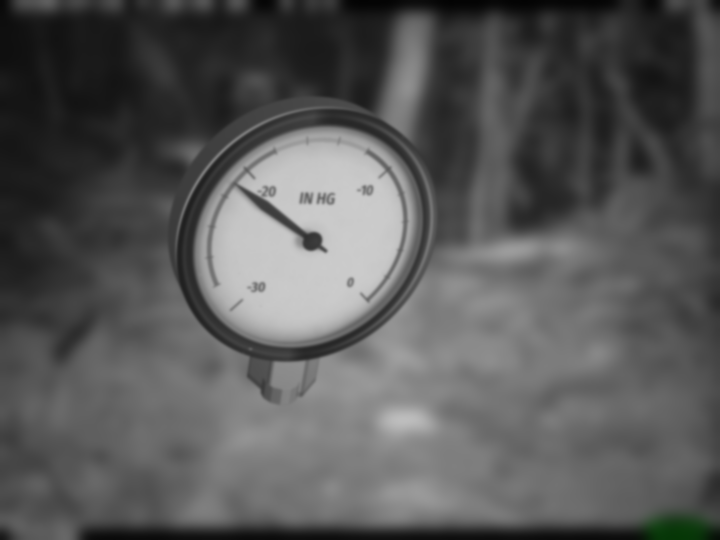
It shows value=-21 unit=inHg
